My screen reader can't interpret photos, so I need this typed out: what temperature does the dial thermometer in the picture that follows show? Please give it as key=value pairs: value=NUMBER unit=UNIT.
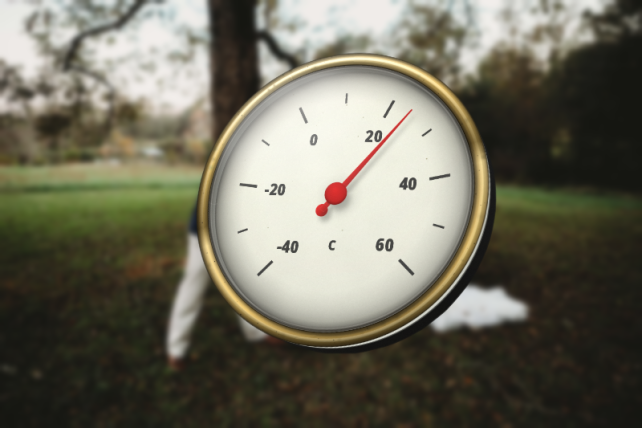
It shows value=25 unit=°C
